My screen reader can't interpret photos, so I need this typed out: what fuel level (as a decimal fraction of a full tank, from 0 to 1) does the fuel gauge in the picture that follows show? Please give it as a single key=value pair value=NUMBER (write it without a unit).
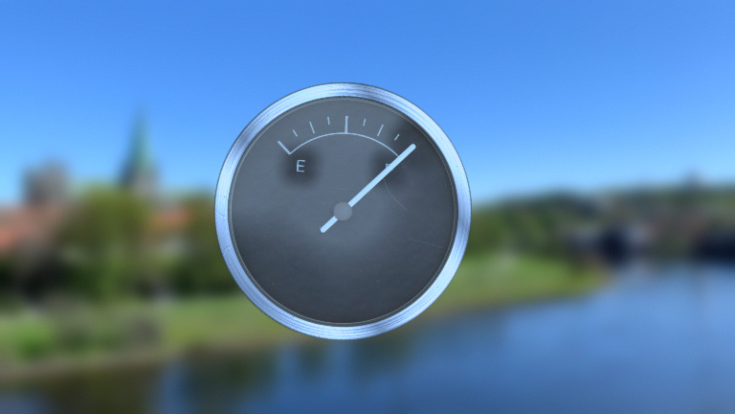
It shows value=1
